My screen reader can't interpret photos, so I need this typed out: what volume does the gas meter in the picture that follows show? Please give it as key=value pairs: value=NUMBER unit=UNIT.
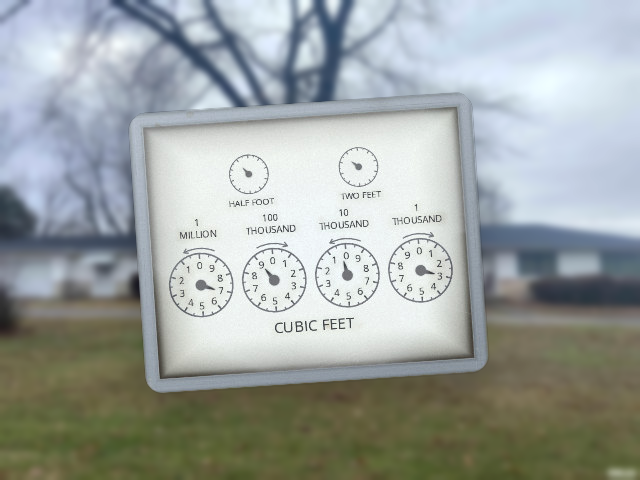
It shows value=690300 unit=ft³
